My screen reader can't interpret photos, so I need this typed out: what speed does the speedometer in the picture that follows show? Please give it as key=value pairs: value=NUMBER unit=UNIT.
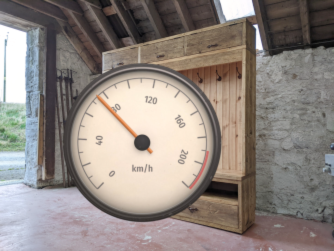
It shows value=75 unit=km/h
